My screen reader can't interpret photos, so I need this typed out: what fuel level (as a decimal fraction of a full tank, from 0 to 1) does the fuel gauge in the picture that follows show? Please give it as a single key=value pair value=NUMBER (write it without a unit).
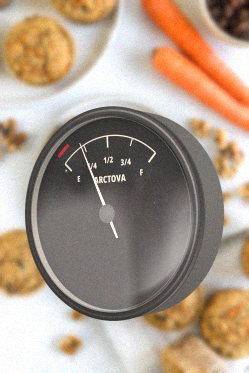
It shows value=0.25
